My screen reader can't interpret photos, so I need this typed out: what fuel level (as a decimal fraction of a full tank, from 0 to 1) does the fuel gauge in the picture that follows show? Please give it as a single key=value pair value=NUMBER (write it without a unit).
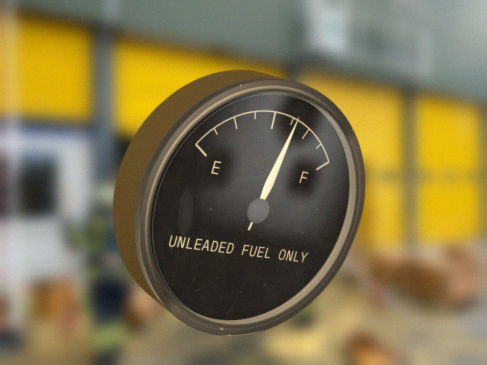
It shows value=0.625
